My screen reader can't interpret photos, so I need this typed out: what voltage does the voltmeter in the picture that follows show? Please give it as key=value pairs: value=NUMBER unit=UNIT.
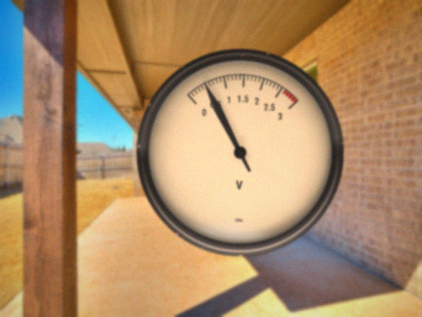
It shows value=0.5 unit=V
